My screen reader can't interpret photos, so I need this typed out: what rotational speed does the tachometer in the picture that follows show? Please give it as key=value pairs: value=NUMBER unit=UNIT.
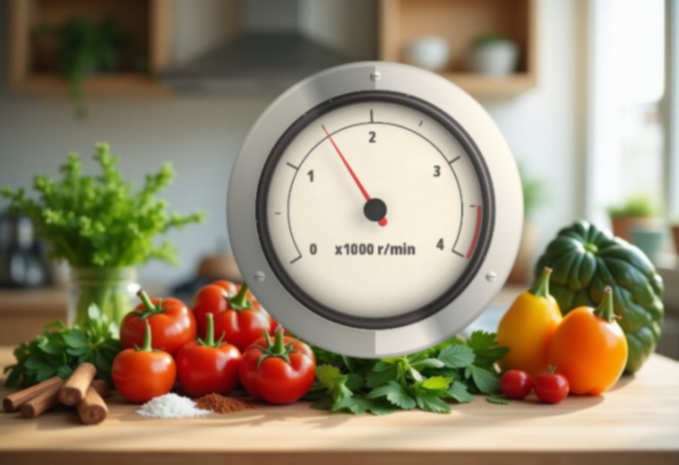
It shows value=1500 unit=rpm
